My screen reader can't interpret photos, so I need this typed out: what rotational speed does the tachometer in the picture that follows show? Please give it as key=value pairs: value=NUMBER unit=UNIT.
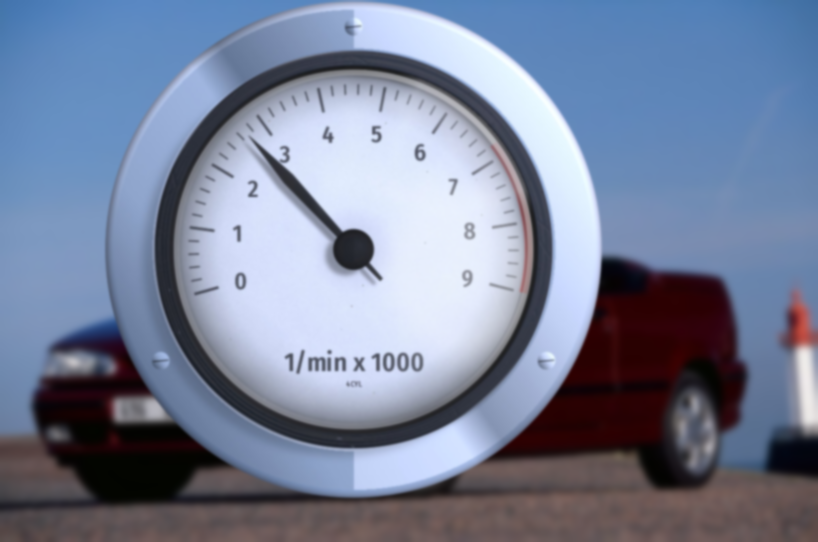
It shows value=2700 unit=rpm
